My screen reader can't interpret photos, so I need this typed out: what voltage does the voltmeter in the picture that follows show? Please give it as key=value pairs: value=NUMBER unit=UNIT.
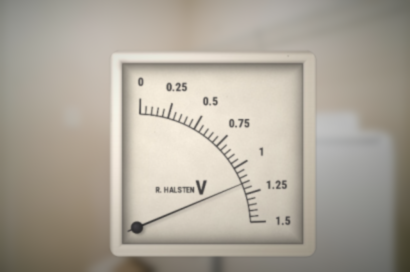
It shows value=1.15 unit=V
